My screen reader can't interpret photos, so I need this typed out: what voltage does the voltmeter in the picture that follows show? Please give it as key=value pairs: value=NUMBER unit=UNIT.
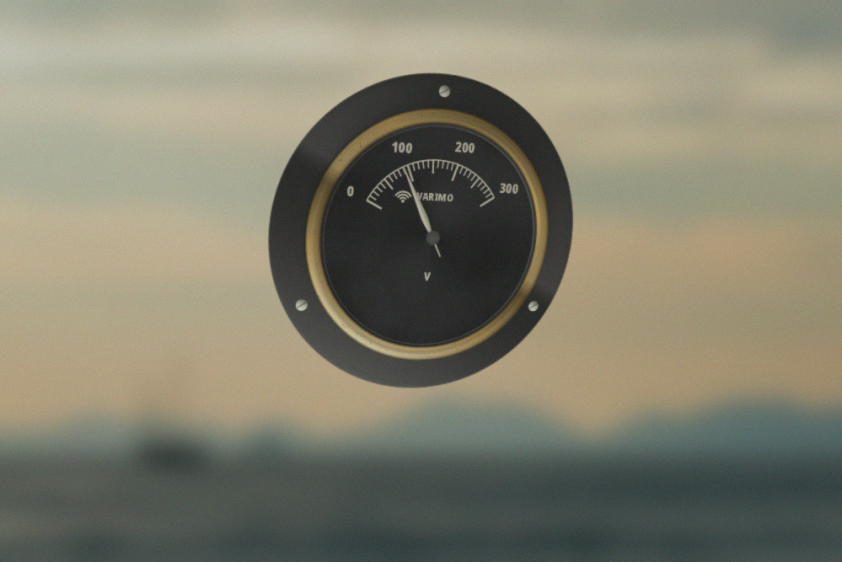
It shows value=90 unit=V
